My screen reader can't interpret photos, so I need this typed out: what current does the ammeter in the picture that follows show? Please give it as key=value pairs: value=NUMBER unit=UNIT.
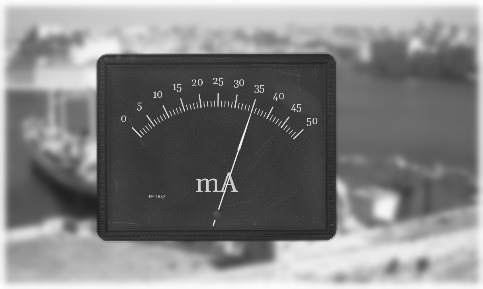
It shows value=35 unit=mA
